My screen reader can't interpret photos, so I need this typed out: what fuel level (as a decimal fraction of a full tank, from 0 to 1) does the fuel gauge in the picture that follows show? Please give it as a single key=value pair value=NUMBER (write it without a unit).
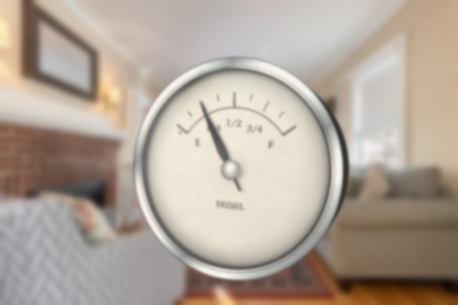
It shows value=0.25
